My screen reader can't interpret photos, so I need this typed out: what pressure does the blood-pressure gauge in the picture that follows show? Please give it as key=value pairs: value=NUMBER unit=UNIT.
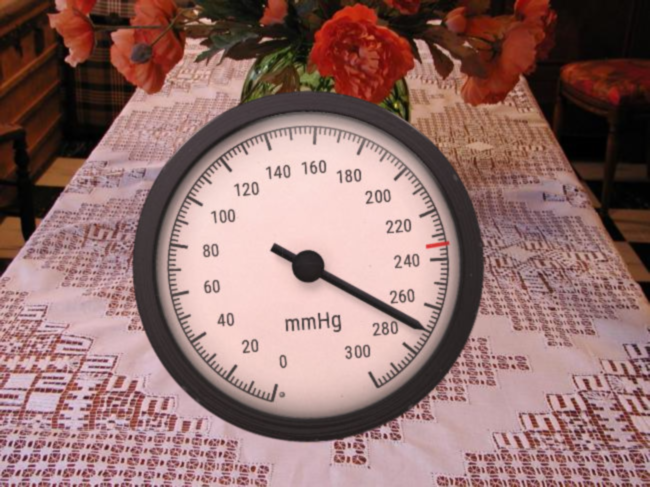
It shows value=270 unit=mmHg
